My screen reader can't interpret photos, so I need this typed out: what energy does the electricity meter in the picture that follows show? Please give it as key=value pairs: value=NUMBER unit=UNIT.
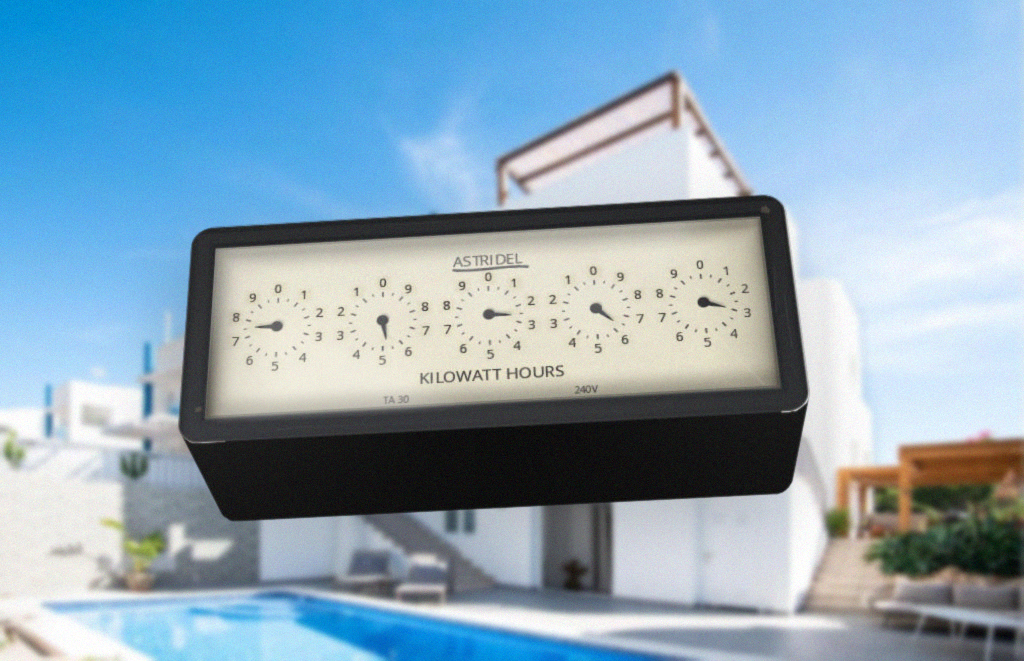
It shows value=75263 unit=kWh
